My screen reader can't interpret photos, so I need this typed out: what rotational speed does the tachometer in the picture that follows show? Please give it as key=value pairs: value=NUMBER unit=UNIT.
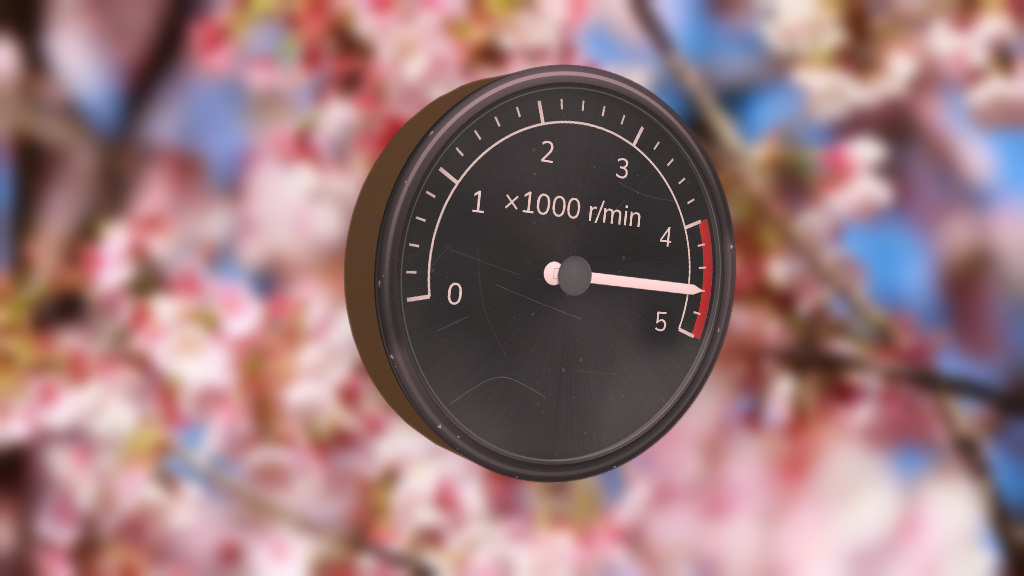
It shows value=4600 unit=rpm
